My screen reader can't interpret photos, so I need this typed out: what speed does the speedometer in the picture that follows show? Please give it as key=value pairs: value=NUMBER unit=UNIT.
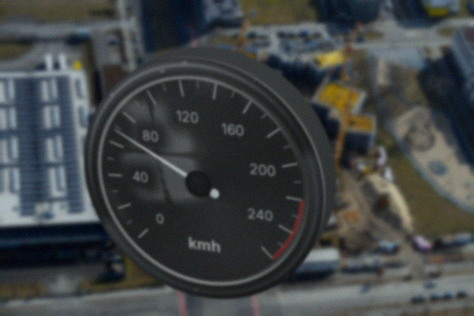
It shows value=70 unit=km/h
